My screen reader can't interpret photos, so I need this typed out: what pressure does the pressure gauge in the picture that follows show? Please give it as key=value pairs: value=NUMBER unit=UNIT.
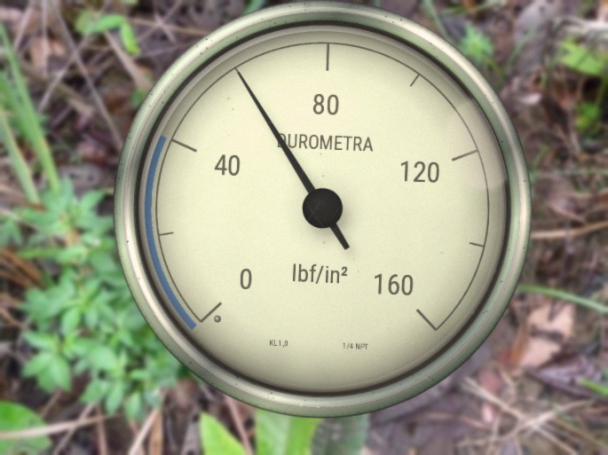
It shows value=60 unit=psi
